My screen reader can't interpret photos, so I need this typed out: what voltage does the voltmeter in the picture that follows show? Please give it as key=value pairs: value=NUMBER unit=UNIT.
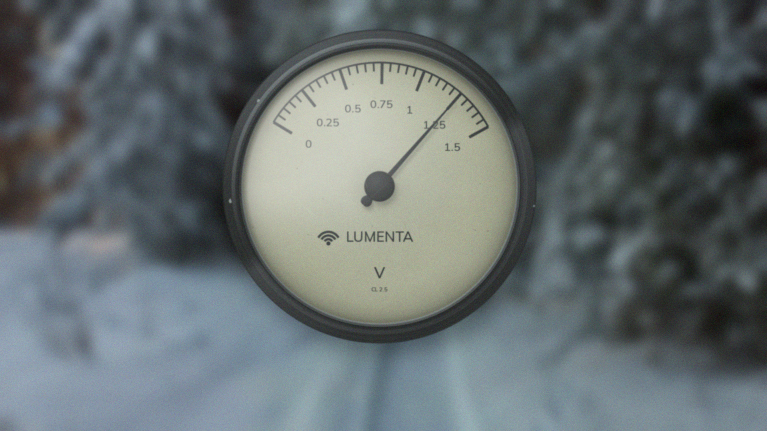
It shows value=1.25 unit=V
